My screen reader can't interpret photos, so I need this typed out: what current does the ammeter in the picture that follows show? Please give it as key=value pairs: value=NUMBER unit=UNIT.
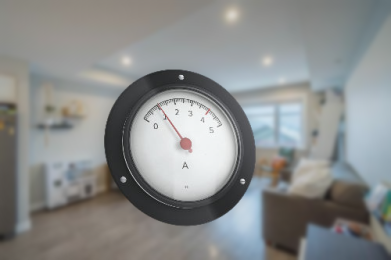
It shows value=1 unit=A
